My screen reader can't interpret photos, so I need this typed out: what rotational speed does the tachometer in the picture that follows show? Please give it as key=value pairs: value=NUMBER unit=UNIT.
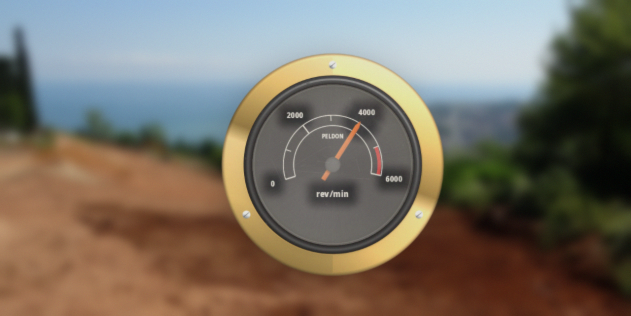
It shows value=4000 unit=rpm
